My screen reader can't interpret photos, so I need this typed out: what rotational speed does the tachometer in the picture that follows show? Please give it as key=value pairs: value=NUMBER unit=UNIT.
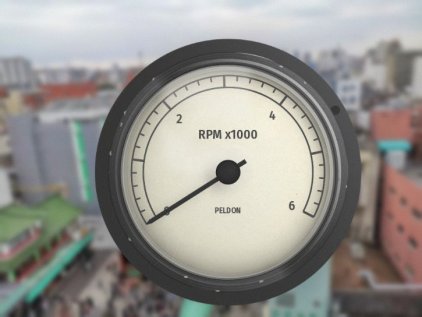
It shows value=0 unit=rpm
